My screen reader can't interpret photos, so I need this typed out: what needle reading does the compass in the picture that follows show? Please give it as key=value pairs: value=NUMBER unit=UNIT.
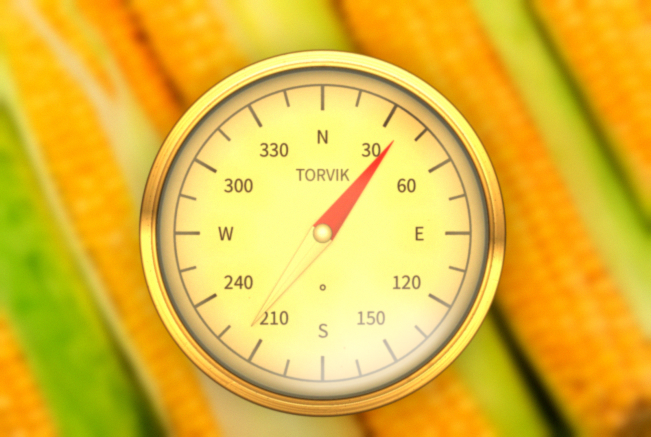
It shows value=37.5 unit=°
